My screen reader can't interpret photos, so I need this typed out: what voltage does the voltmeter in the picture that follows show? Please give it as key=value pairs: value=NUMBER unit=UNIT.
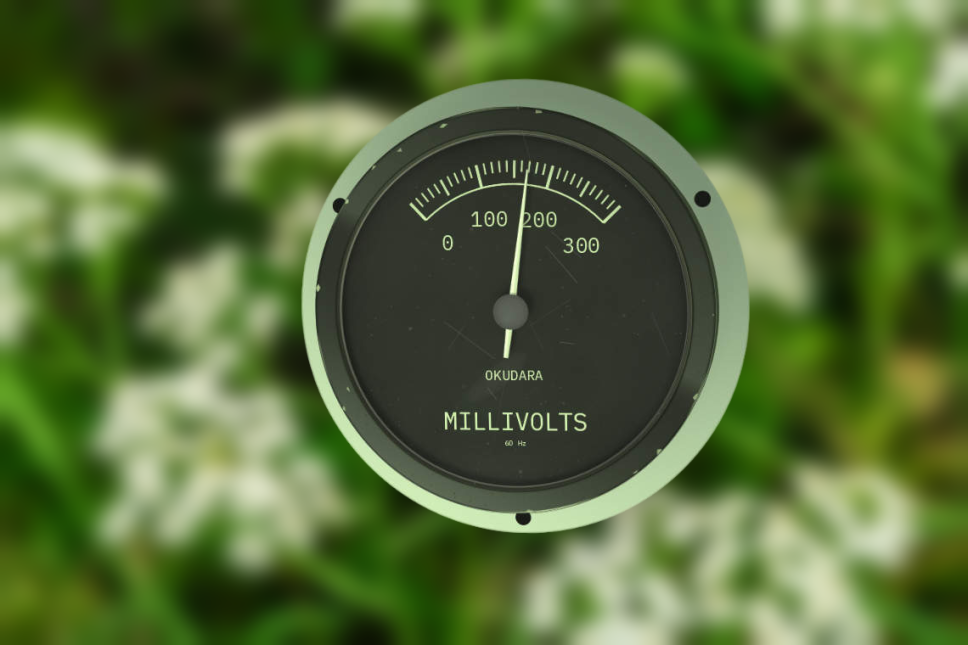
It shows value=170 unit=mV
